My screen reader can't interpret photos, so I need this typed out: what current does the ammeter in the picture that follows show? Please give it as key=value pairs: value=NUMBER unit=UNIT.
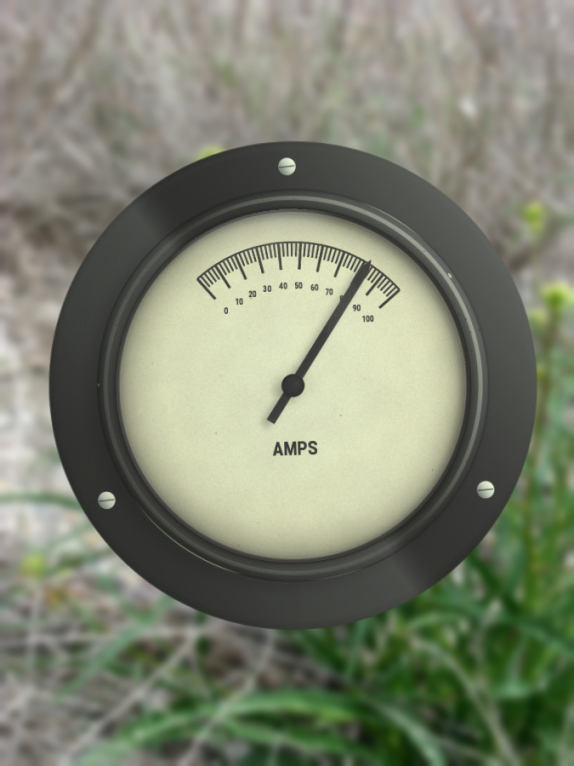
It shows value=82 unit=A
